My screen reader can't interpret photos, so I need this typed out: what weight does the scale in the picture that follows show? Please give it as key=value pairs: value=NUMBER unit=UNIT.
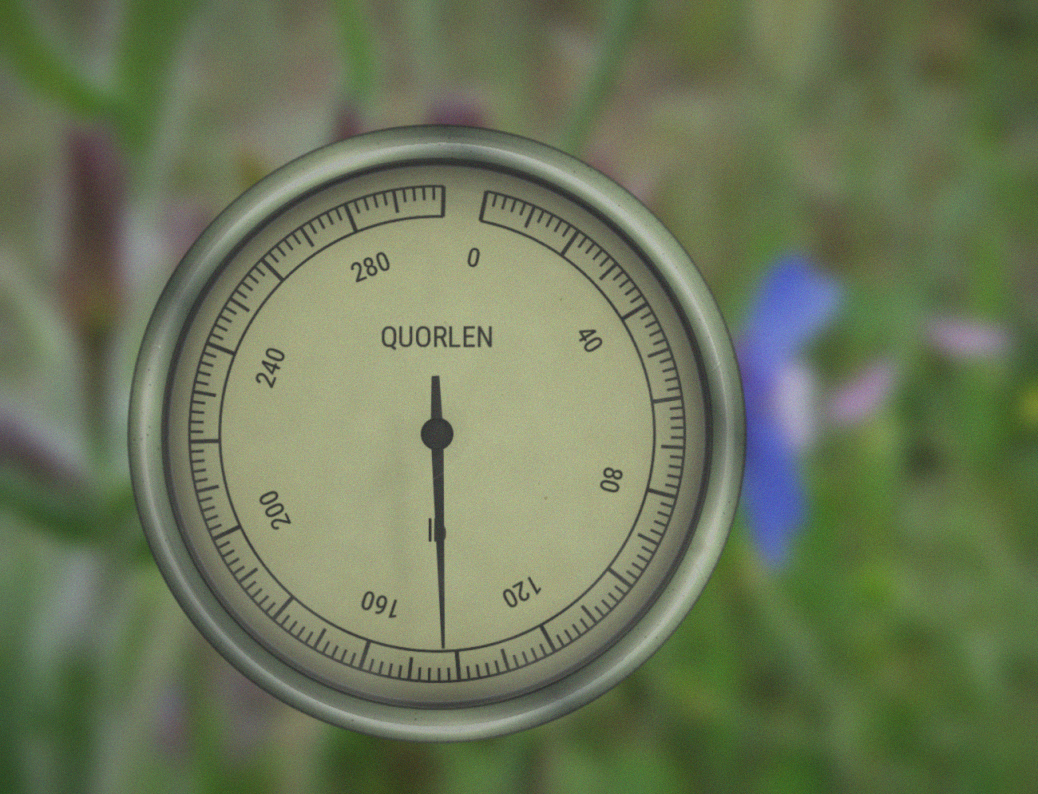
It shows value=143 unit=lb
